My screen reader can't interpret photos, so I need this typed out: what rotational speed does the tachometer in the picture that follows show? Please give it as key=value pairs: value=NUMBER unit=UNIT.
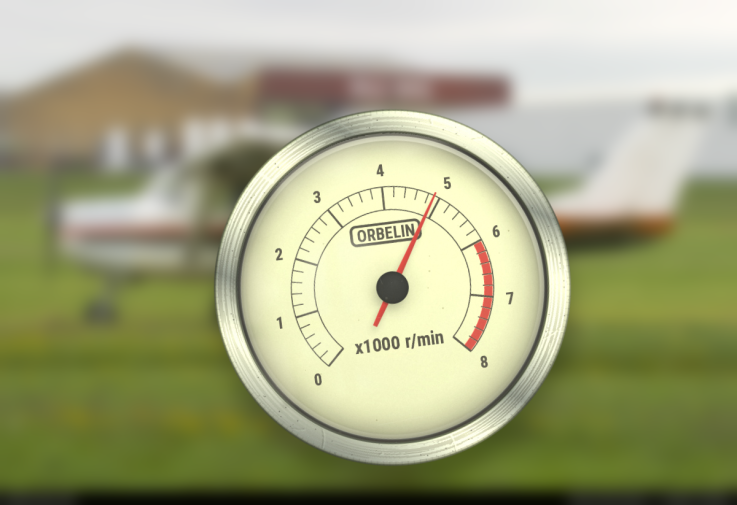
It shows value=4900 unit=rpm
